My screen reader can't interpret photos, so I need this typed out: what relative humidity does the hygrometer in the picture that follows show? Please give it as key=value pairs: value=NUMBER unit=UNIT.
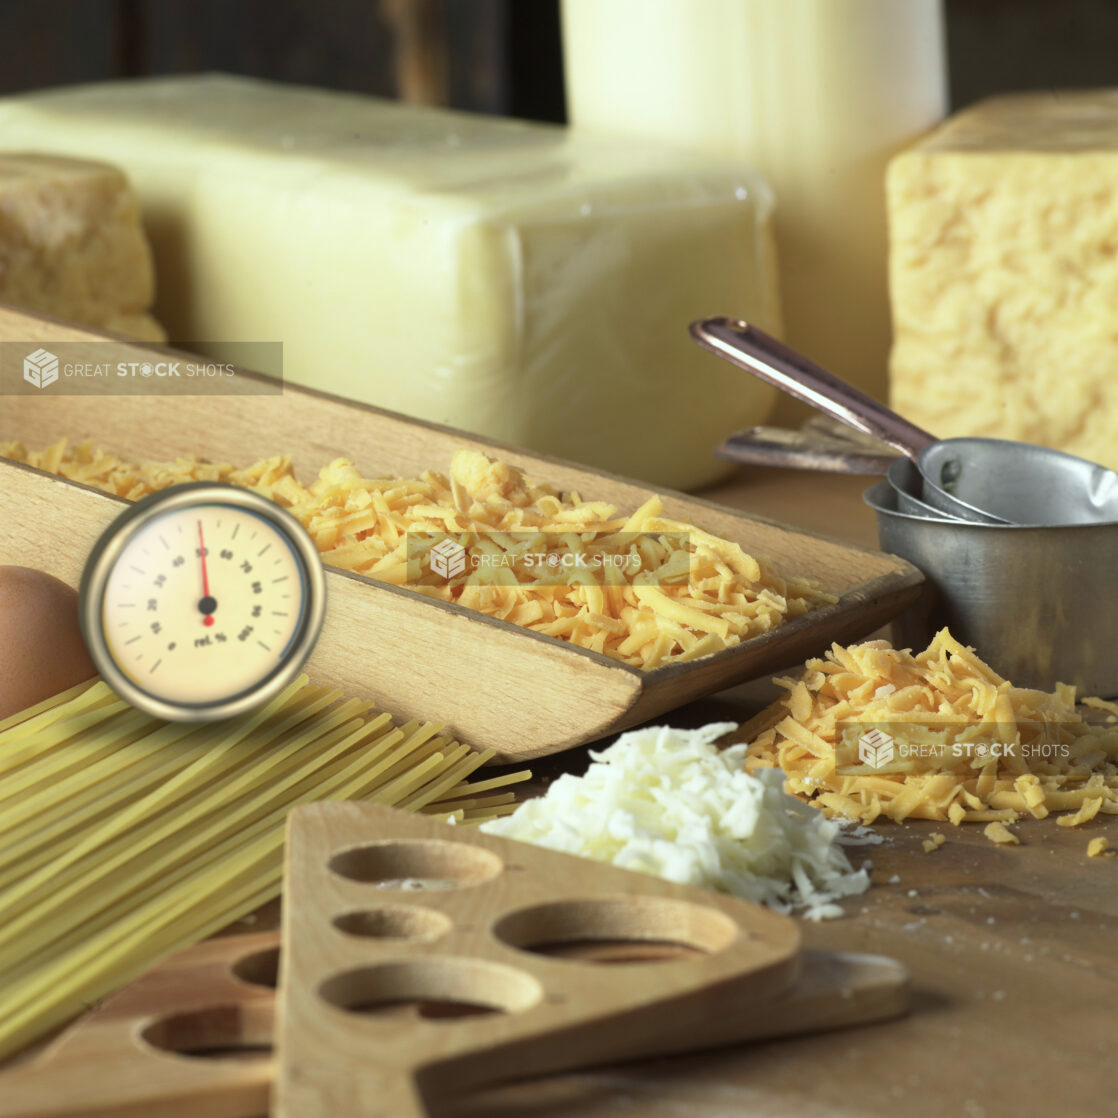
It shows value=50 unit=%
